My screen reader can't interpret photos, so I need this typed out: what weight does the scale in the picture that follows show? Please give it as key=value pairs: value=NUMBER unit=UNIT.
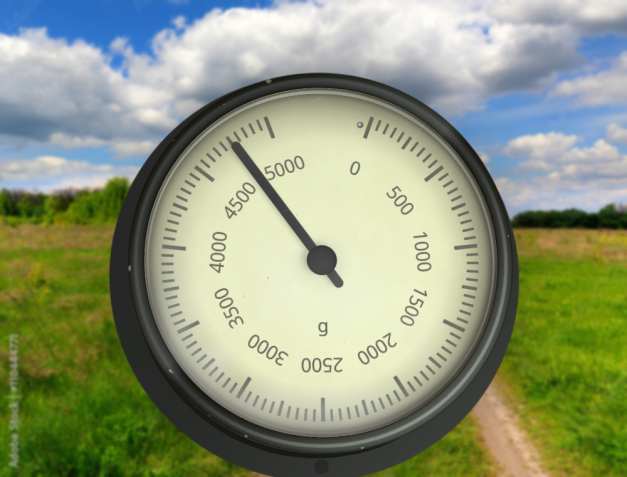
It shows value=4750 unit=g
